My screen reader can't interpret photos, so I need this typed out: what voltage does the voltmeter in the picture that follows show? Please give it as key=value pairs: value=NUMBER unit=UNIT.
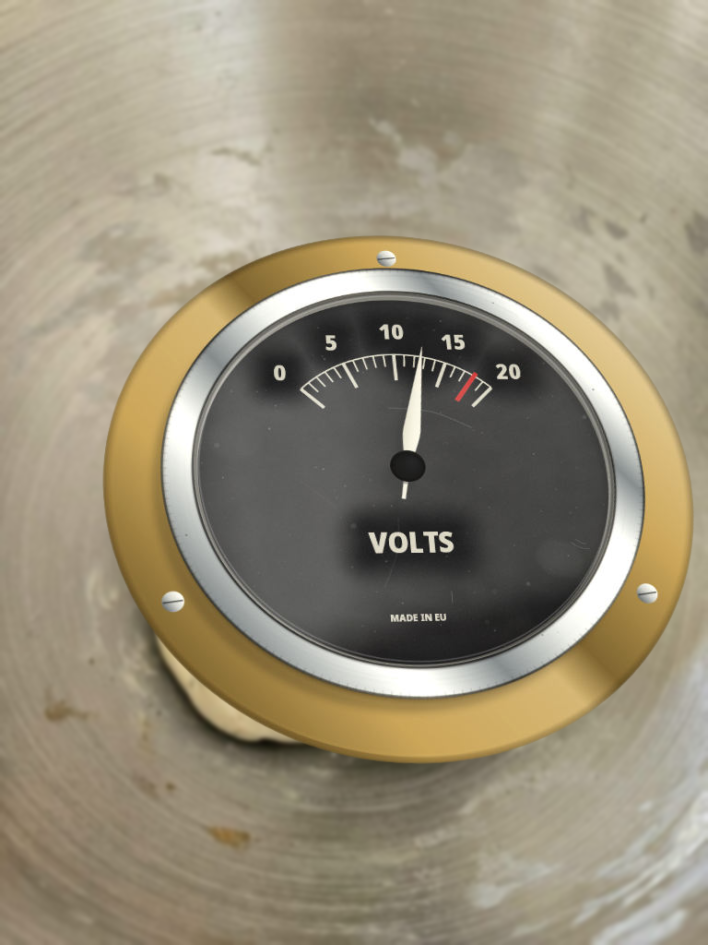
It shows value=12.5 unit=V
